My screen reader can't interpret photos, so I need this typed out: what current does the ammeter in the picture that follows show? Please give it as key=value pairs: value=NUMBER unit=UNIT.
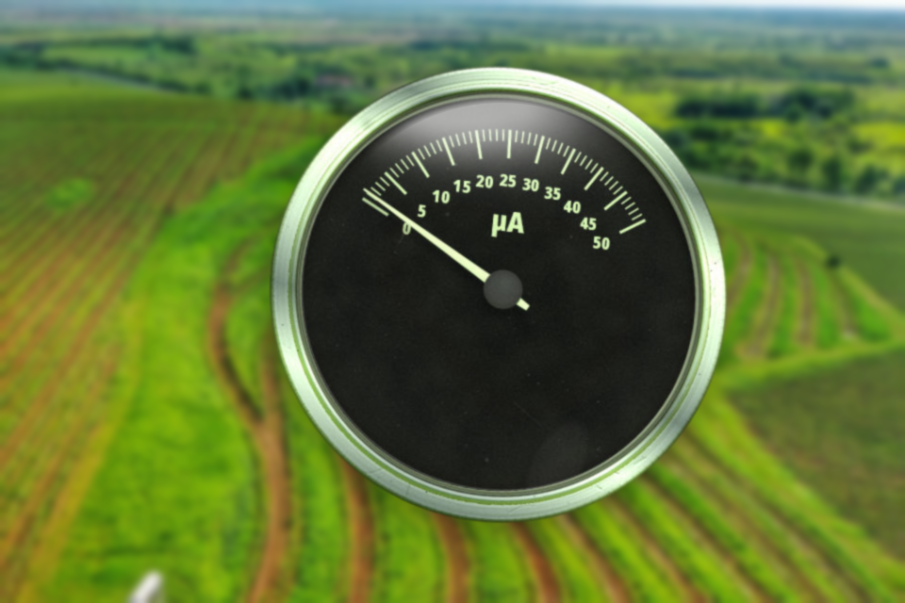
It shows value=1 unit=µA
